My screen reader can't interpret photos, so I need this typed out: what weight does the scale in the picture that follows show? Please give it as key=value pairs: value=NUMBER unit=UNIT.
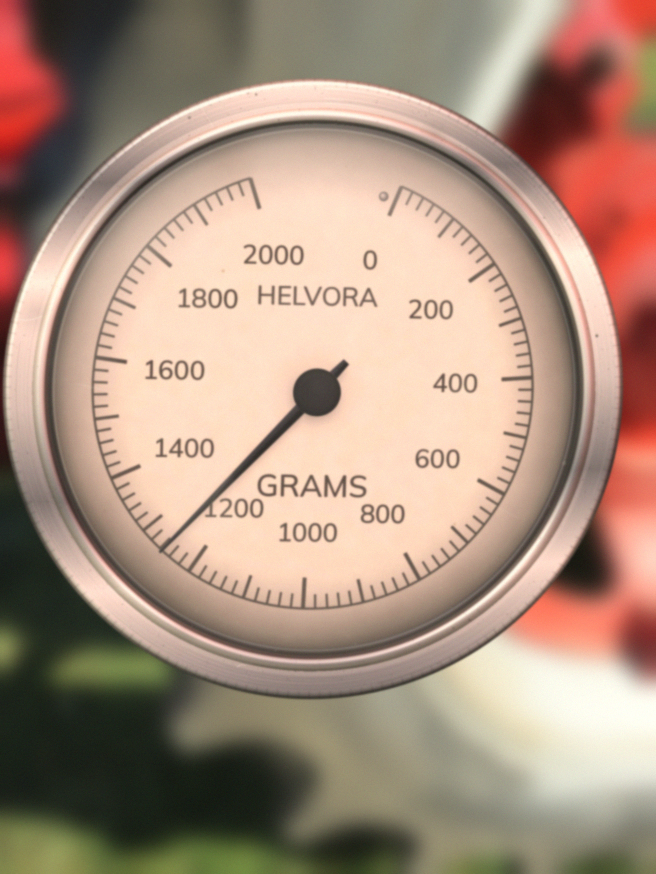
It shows value=1260 unit=g
